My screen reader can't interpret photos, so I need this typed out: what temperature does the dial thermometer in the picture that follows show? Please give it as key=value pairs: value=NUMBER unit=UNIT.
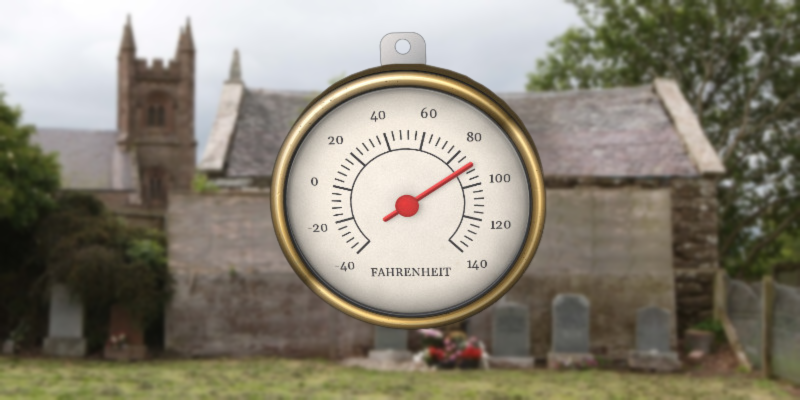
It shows value=88 unit=°F
